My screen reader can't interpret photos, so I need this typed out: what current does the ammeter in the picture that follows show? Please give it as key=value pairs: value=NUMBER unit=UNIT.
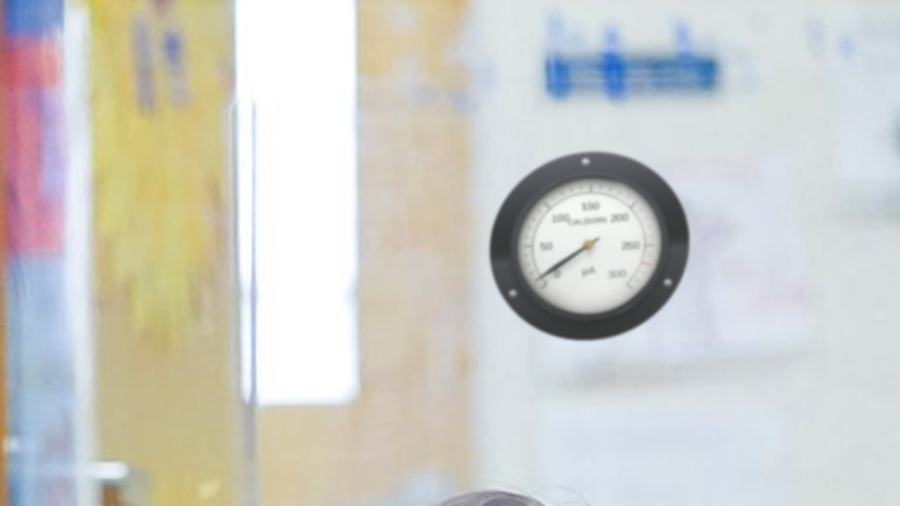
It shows value=10 unit=µA
